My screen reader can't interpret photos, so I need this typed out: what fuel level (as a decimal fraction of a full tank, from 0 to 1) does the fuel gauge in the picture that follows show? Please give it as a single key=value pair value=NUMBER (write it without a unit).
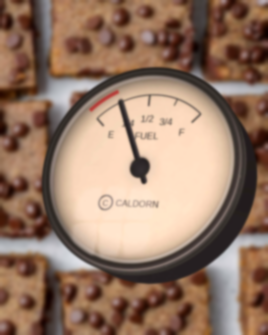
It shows value=0.25
